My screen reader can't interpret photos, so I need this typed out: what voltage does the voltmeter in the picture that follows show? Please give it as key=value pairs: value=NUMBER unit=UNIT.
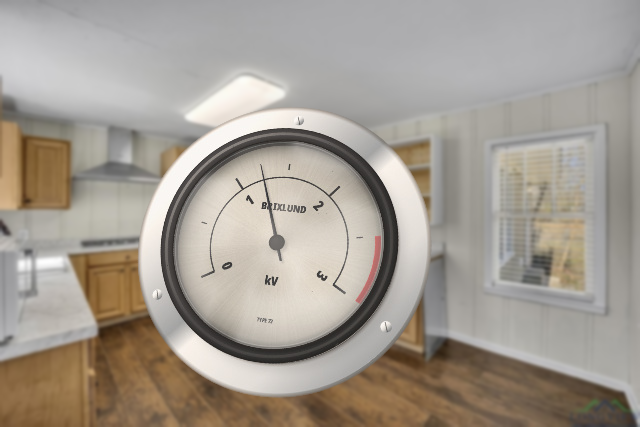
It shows value=1.25 unit=kV
